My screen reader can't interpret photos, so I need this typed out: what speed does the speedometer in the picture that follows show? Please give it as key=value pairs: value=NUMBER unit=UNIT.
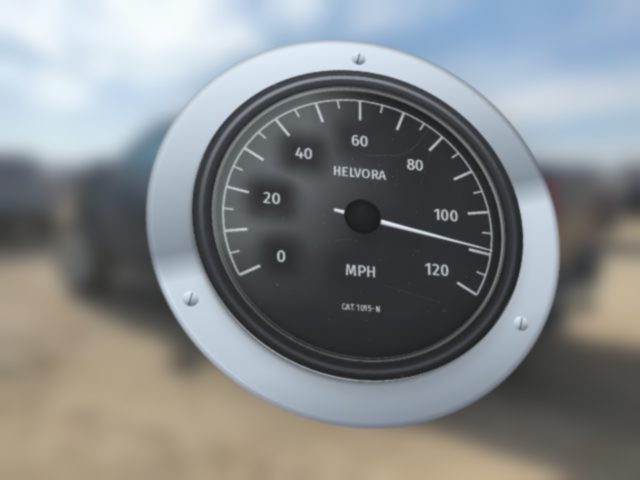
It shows value=110 unit=mph
